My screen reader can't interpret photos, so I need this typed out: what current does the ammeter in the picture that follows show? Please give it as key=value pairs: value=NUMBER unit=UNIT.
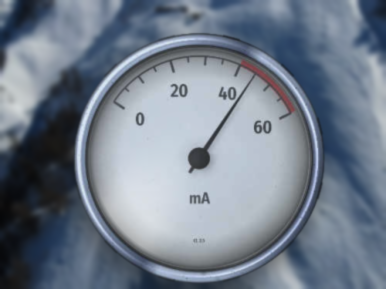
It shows value=45 unit=mA
